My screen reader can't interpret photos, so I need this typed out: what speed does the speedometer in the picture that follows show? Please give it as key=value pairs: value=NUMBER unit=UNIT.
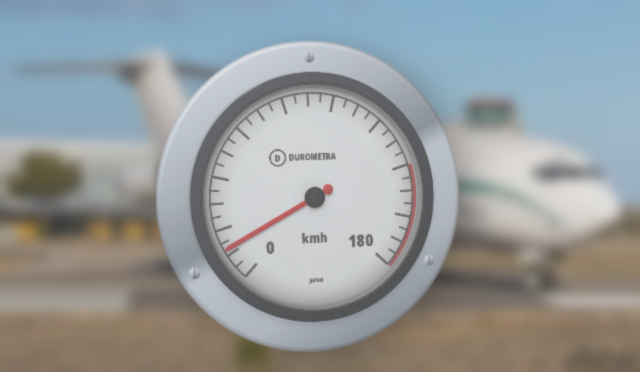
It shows value=12.5 unit=km/h
